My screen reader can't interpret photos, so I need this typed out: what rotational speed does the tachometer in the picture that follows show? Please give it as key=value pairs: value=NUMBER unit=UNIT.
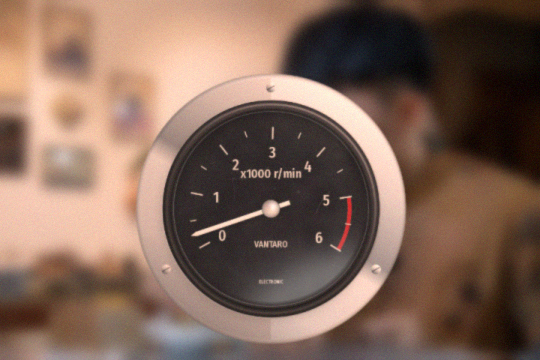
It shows value=250 unit=rpm
